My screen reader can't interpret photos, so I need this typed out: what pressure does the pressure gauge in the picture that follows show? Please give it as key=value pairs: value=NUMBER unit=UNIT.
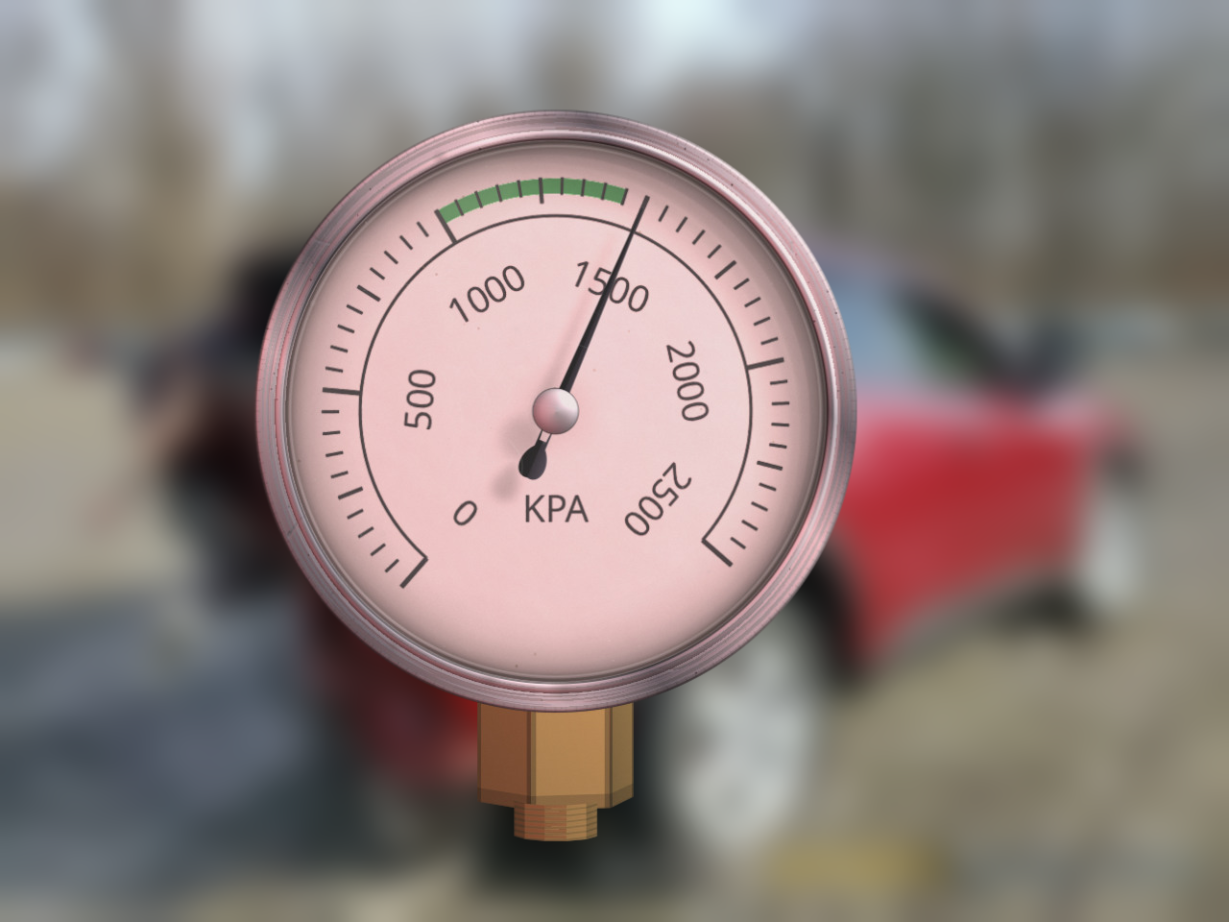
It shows value=1500 unit=kPa
